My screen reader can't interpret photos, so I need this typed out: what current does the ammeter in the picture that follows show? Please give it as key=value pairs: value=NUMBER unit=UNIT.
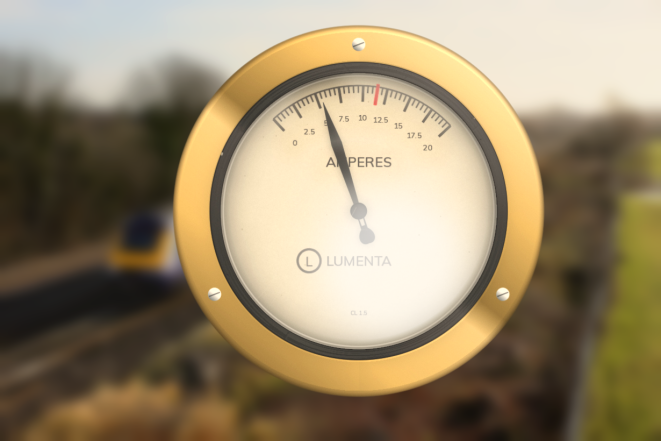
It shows value=5.5 unit=A
